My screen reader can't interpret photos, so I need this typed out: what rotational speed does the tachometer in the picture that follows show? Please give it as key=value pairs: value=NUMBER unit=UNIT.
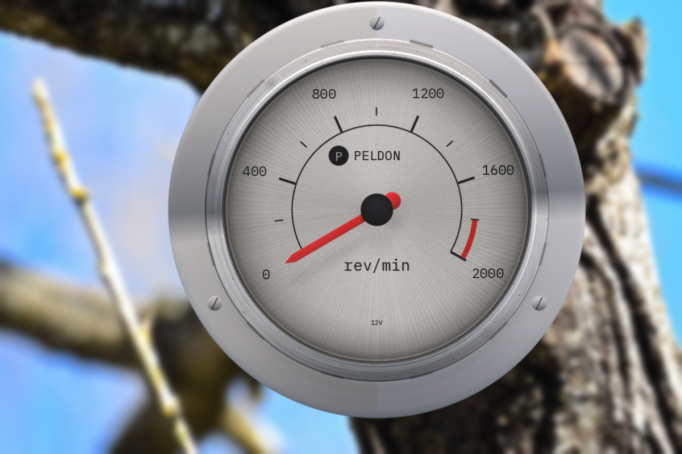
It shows value=0 unit=rpm
